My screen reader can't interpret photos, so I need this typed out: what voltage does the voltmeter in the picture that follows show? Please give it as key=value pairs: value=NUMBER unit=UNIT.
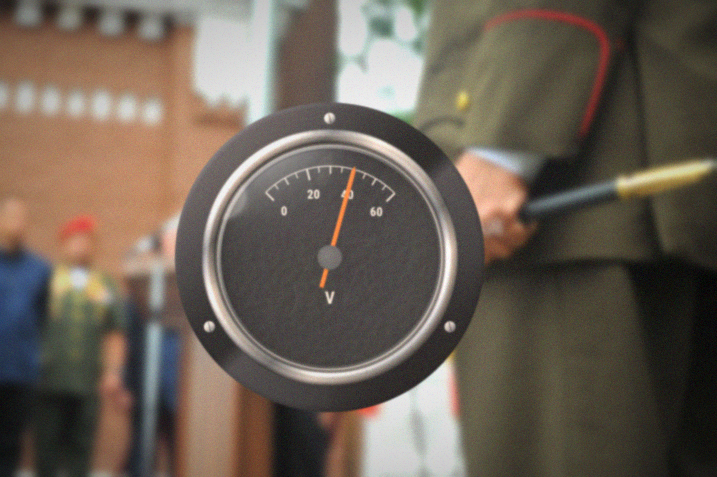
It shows value=40 unit=V
